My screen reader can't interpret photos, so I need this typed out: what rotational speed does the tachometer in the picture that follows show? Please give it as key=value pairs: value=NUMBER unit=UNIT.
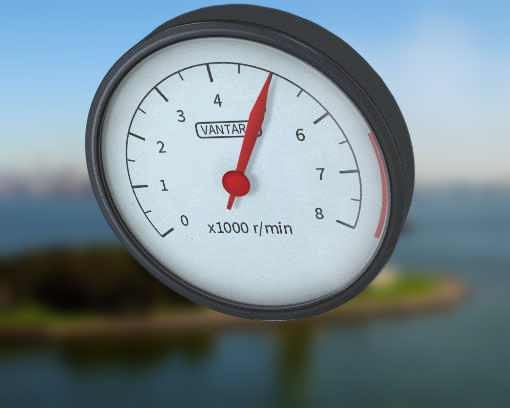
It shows value=5000 unit=rpm
